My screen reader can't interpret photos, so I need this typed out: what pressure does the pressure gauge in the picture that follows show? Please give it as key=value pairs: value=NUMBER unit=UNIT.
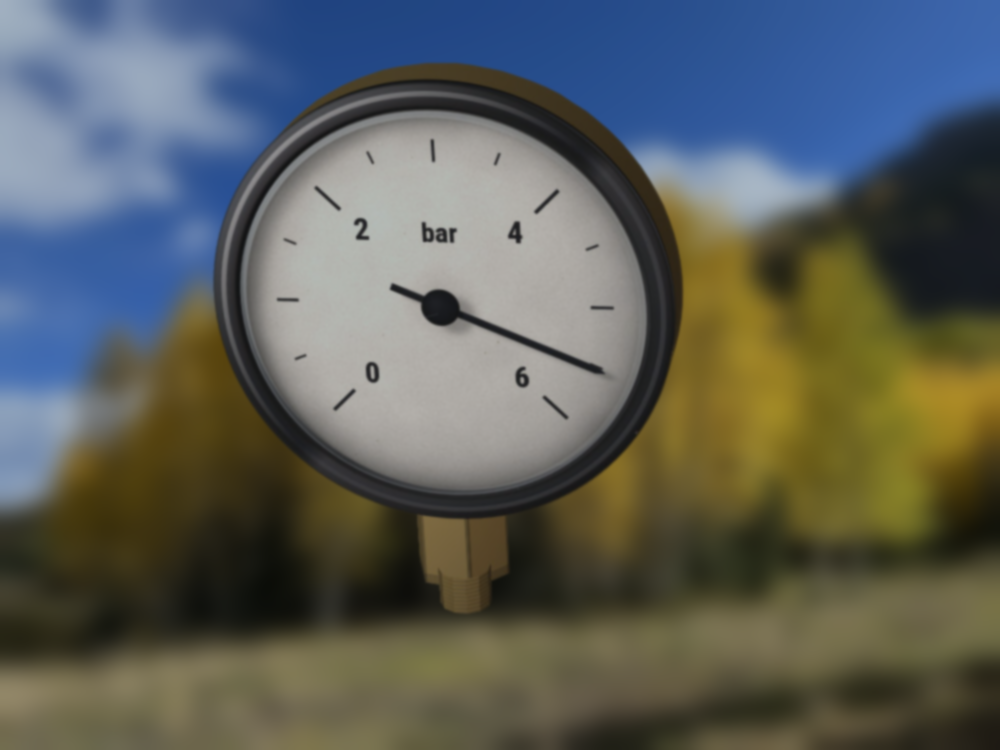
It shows value=5.5 unit=bar
